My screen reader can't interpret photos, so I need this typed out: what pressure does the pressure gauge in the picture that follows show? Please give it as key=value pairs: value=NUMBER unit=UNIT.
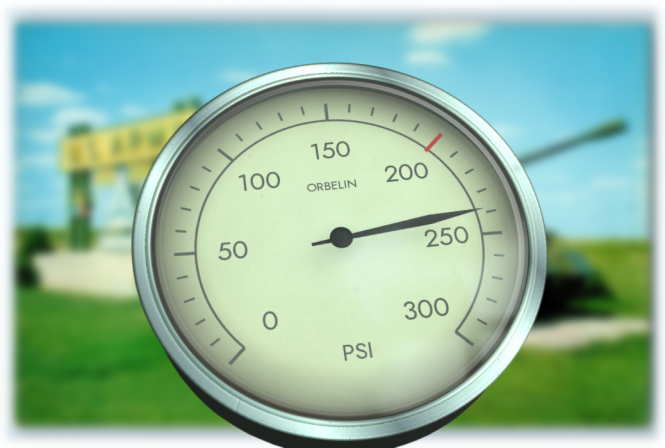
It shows value=240 unit=psi
